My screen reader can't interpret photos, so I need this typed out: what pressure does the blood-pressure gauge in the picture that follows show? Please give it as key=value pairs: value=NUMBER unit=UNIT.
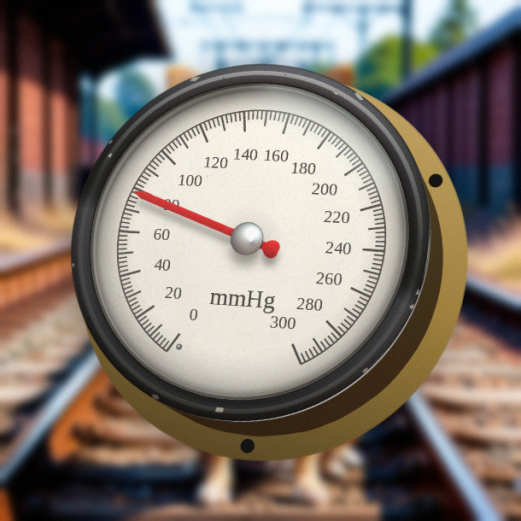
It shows value=78 unit=mmHg
